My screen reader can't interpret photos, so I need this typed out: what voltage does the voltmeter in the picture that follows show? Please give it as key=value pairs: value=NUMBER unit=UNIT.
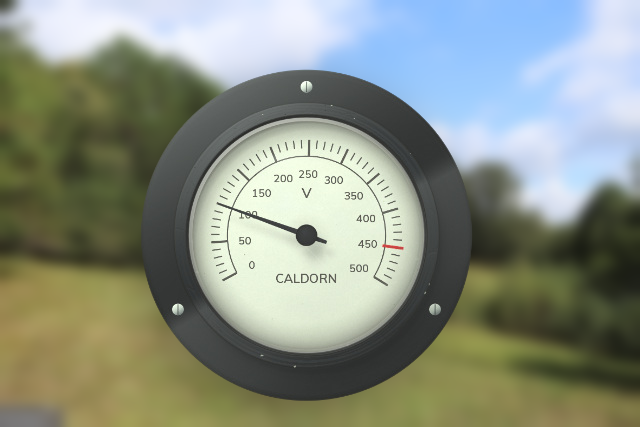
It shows value=100 unit=V
